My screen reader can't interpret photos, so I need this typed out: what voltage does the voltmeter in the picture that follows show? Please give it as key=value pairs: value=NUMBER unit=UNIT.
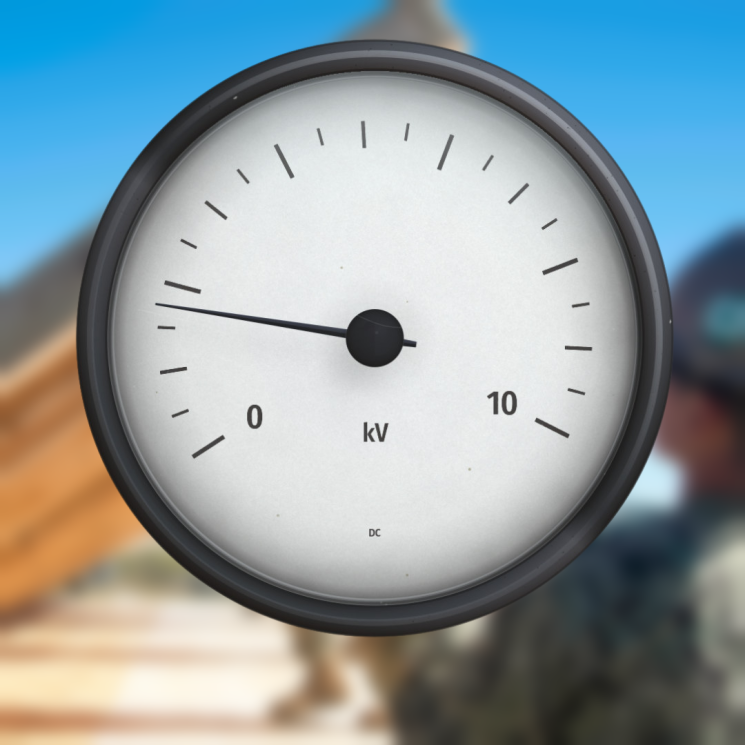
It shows value=1.75 unit=kV
